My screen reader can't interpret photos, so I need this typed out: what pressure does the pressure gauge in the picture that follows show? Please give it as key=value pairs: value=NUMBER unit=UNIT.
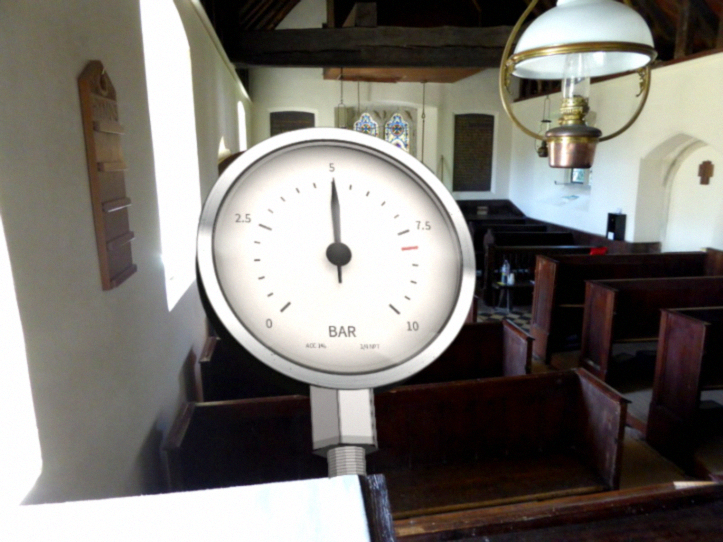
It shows value=5 unit=bar
